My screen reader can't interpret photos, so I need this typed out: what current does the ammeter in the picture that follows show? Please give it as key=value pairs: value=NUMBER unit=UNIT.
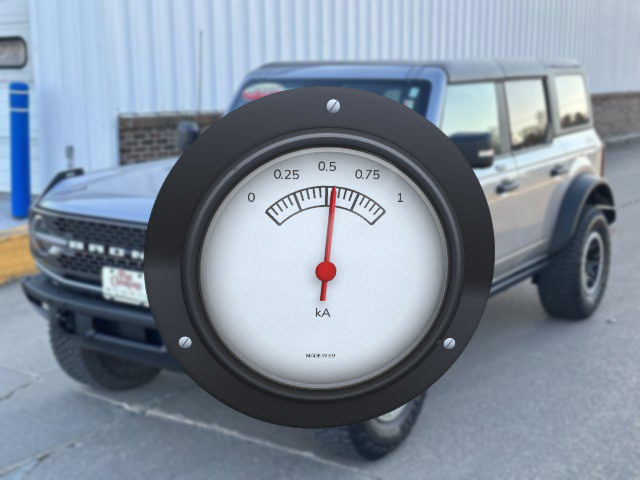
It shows value=0.55 unit=kA
